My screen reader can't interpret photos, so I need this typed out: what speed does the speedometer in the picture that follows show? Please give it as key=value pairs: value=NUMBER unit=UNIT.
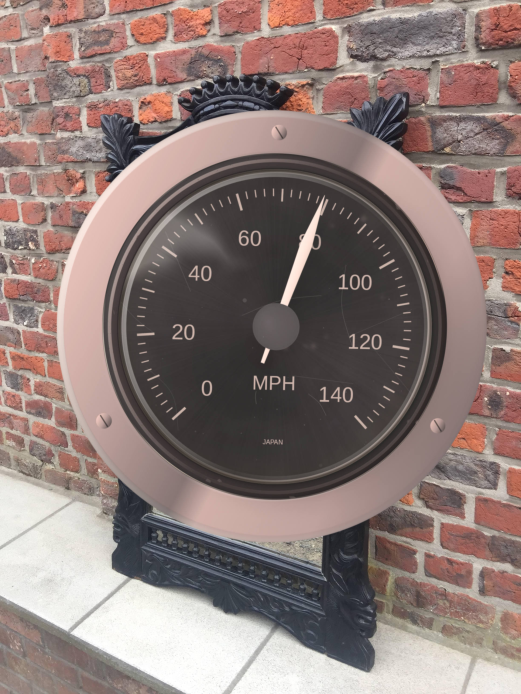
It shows value=79 unit=mph
